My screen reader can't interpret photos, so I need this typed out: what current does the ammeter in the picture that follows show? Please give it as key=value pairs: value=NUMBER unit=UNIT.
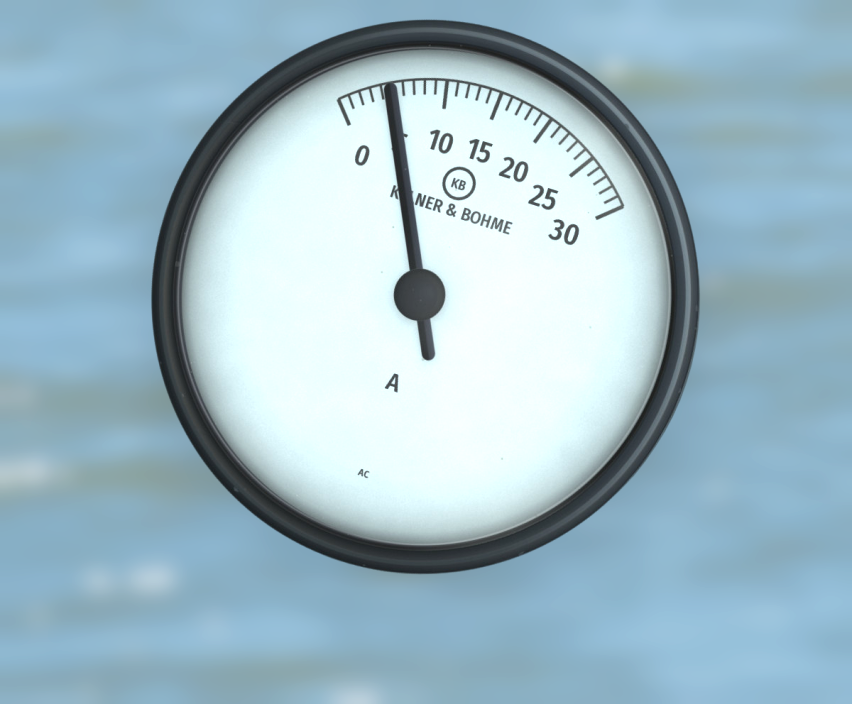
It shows value=5 unit=A
